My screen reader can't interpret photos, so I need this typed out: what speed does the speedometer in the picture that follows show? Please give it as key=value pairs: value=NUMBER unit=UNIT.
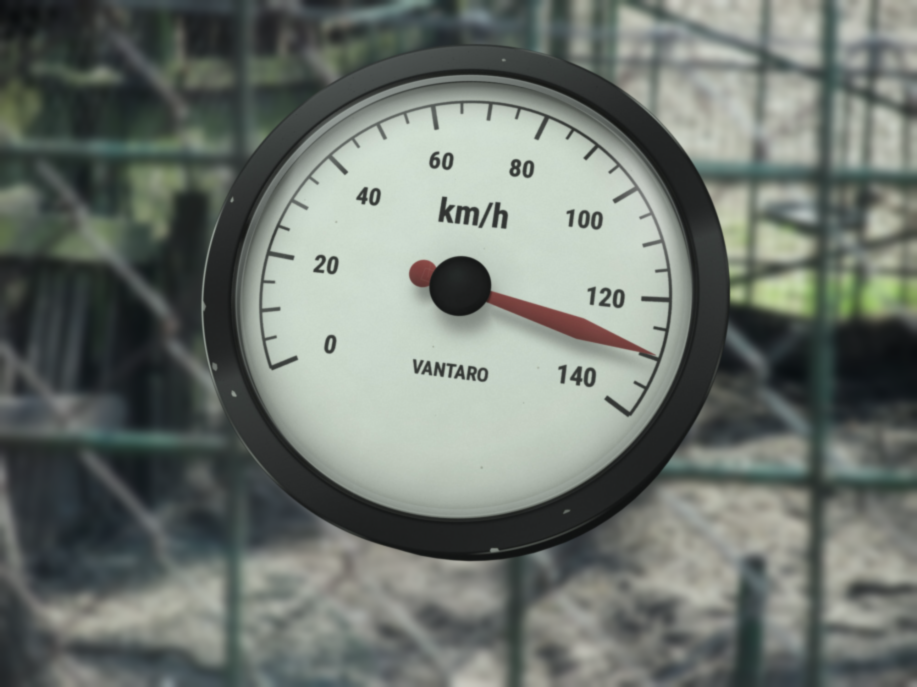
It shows value=130 unit=km/h
